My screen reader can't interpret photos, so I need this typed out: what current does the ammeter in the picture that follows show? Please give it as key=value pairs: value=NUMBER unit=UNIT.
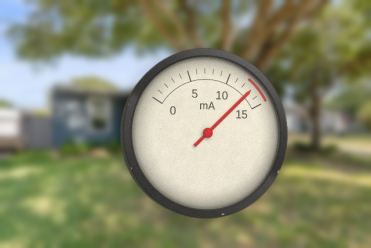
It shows value=13 unit=mA
